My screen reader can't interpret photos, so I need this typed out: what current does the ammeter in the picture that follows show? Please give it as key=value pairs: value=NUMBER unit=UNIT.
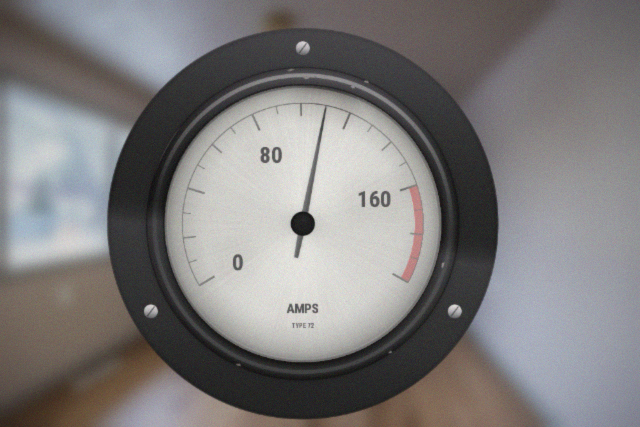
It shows value=110 unit=A
